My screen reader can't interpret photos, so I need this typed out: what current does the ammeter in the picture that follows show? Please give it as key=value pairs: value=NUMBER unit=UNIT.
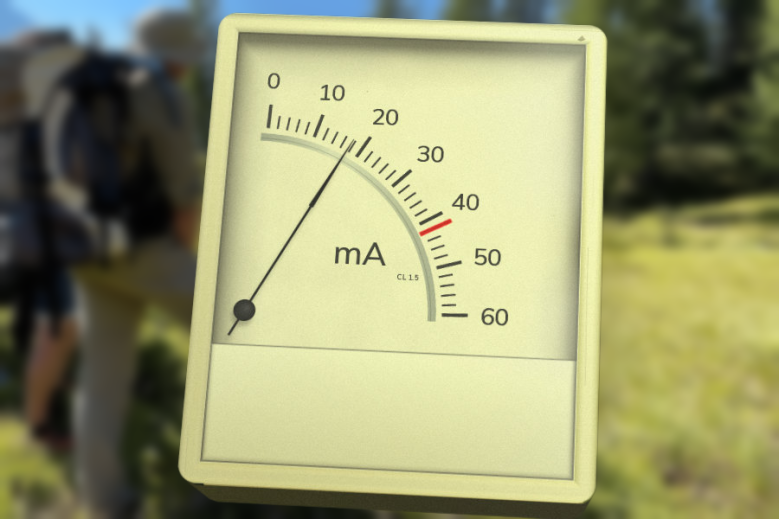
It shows value=18 unit=mA
